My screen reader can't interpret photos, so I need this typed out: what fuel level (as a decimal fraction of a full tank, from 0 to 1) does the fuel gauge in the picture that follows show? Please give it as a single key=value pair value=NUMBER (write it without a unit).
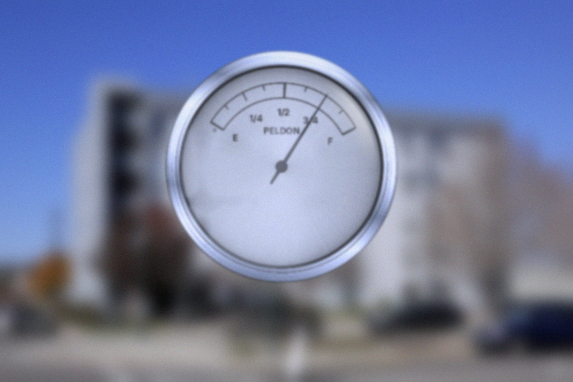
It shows value=0.75
